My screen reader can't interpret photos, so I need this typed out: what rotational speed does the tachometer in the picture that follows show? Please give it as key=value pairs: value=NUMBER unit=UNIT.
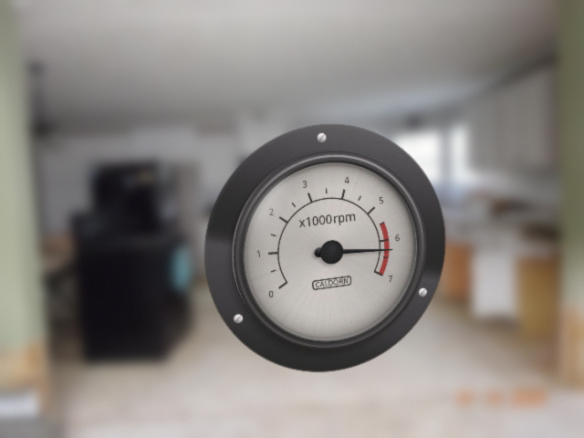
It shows value=6250 unit=rpm
